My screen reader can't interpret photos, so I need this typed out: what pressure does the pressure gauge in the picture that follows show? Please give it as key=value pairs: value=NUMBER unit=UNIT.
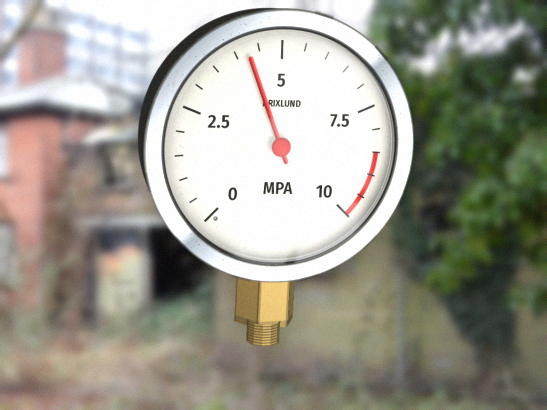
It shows value=4.25 unit=MPa
